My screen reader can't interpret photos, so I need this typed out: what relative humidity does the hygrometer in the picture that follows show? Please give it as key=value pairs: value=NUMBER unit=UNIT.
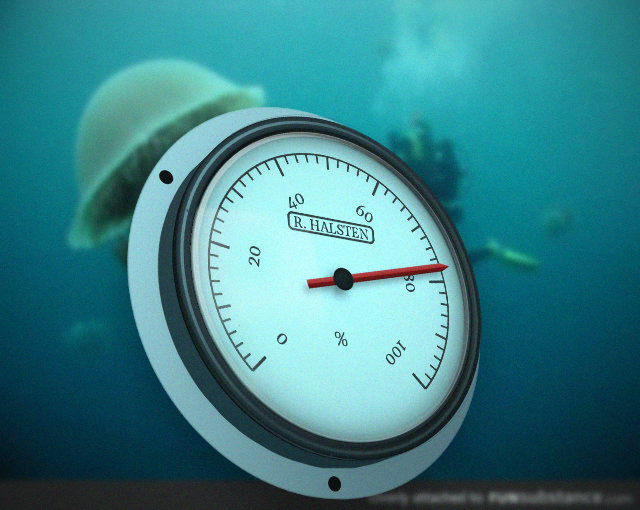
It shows value=78 unit=%
